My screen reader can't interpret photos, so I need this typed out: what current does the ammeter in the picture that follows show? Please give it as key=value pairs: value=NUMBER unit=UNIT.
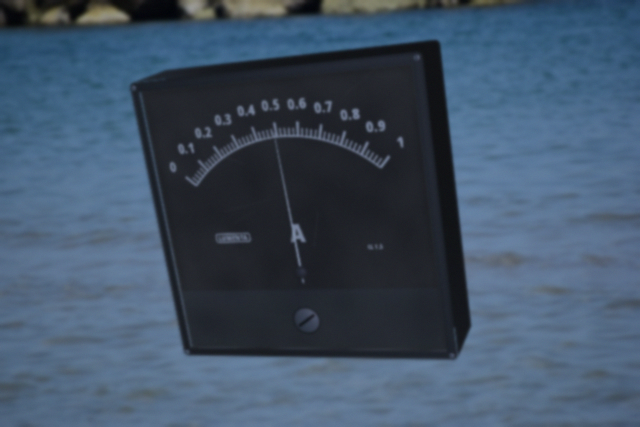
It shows value=0.5 unit=A
